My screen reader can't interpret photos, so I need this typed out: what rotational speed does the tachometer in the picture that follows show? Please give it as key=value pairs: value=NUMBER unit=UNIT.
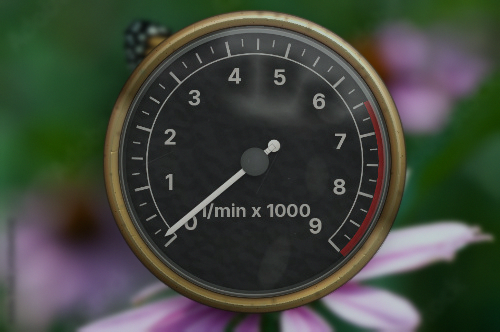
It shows value=125 unit=rpm
